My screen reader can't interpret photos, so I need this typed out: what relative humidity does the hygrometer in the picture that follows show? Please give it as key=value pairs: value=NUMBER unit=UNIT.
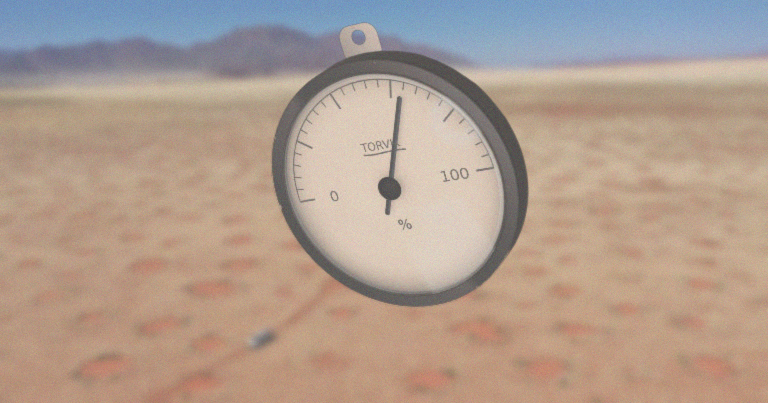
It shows value=64 unit=%
